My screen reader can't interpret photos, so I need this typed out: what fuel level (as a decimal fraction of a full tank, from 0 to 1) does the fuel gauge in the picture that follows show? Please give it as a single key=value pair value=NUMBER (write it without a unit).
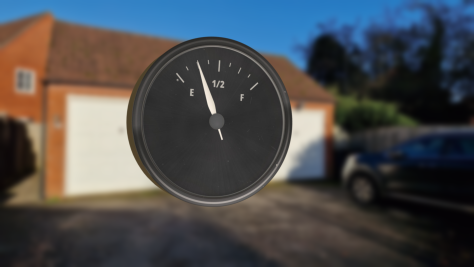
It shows value=0.25
